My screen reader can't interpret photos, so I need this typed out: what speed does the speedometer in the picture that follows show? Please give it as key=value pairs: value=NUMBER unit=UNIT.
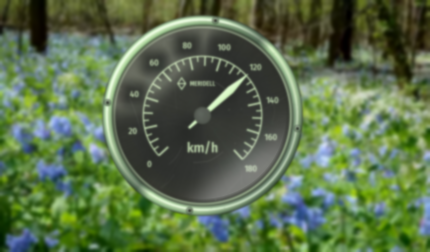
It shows value=120 unit=km/h
